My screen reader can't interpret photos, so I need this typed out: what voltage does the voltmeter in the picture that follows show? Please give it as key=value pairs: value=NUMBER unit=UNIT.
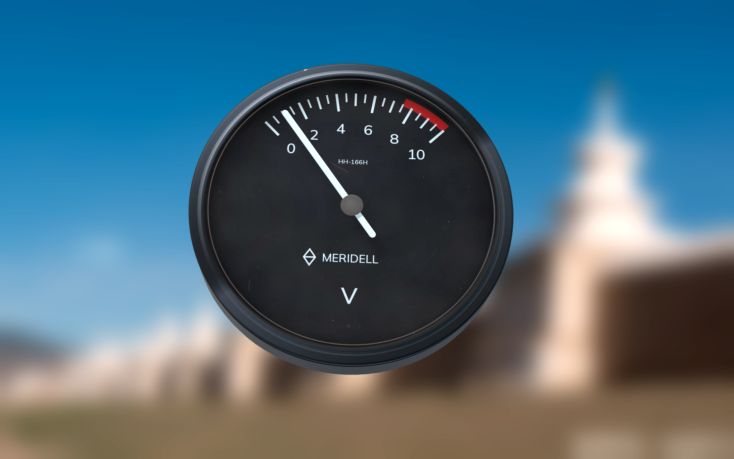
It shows value=1 unit=V
